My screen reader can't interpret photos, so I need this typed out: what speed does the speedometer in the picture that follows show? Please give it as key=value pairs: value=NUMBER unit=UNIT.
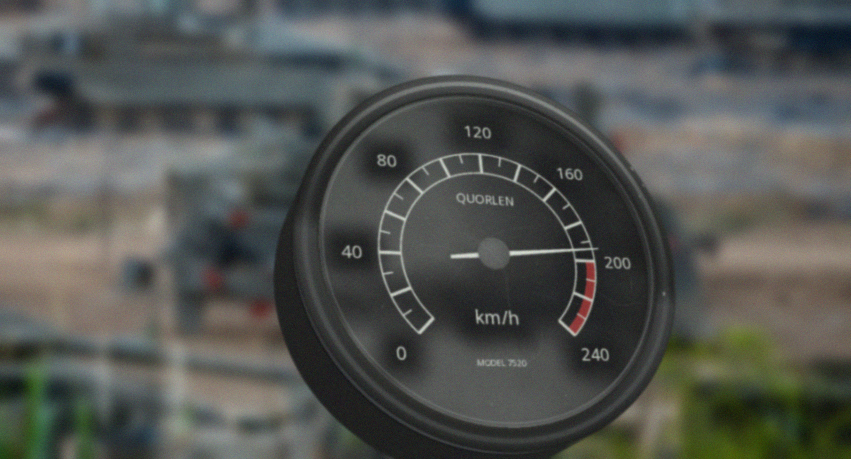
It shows value=195 unit=km/h
